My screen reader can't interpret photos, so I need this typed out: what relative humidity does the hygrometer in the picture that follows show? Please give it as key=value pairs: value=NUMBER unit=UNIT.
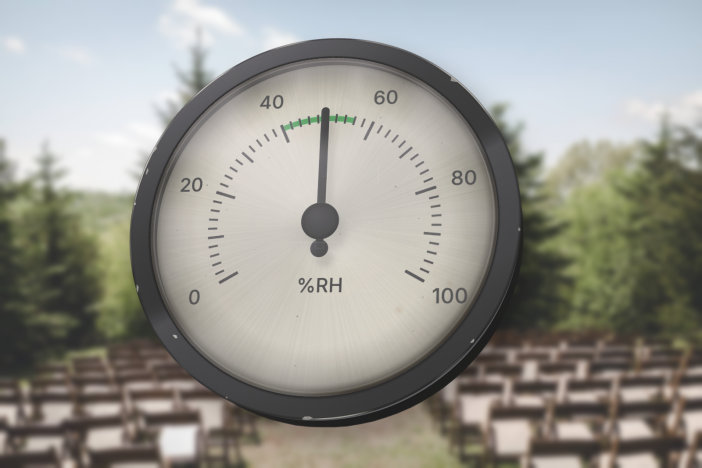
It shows value=50 unit=%
